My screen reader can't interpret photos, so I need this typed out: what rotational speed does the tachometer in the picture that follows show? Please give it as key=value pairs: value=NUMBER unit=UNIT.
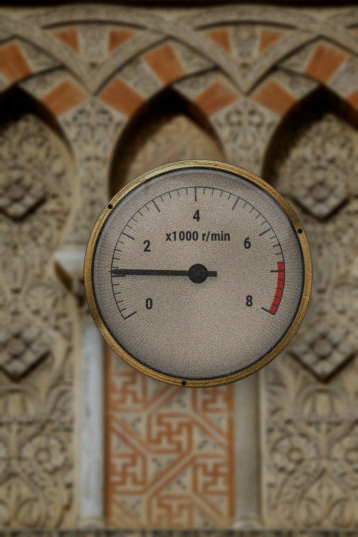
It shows value=1100 unit=rpm
